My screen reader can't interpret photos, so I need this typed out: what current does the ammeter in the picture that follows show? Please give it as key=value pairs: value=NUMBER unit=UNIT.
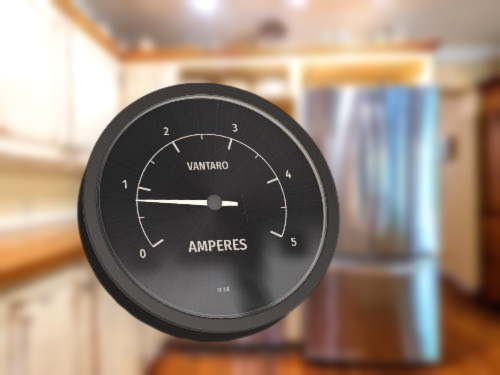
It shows value=0.75 unit=A
